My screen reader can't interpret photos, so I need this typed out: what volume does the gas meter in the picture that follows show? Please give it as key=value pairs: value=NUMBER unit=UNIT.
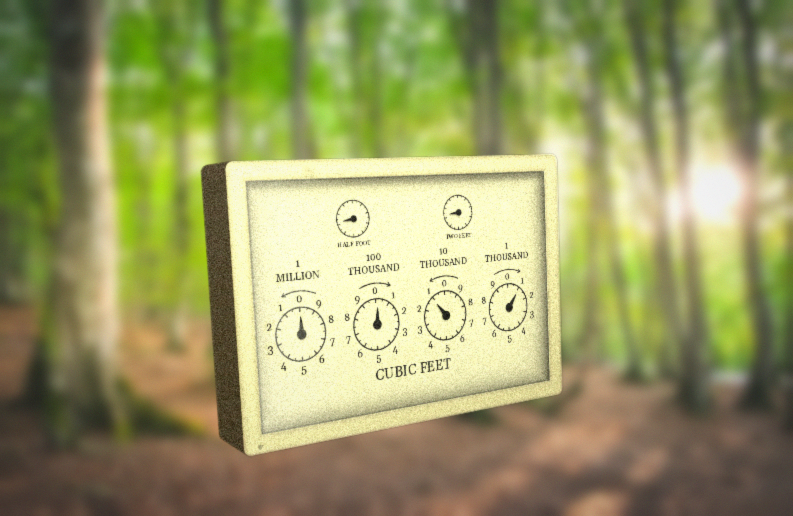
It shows value=1100 unit=ft³
